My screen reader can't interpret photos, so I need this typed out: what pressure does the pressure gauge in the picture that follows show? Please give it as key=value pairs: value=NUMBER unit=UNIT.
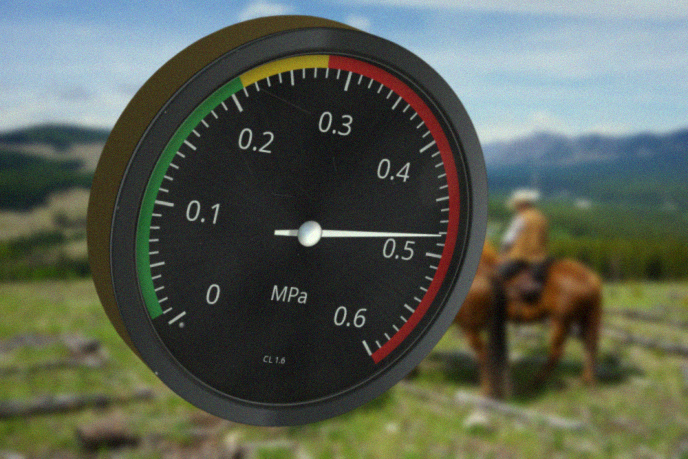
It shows value=0.48 unit=MPa
